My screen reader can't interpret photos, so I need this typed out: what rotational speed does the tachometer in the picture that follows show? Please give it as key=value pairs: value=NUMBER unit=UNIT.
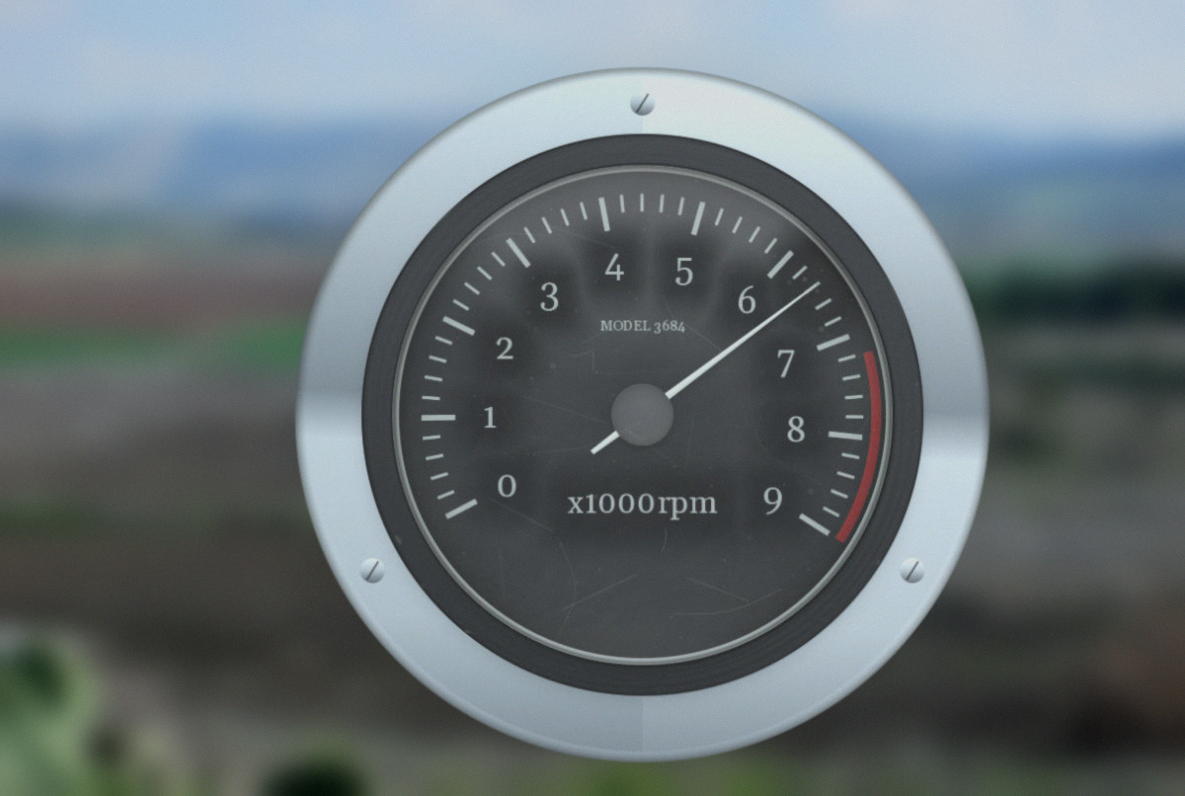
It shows value=6400 unit=rpm
